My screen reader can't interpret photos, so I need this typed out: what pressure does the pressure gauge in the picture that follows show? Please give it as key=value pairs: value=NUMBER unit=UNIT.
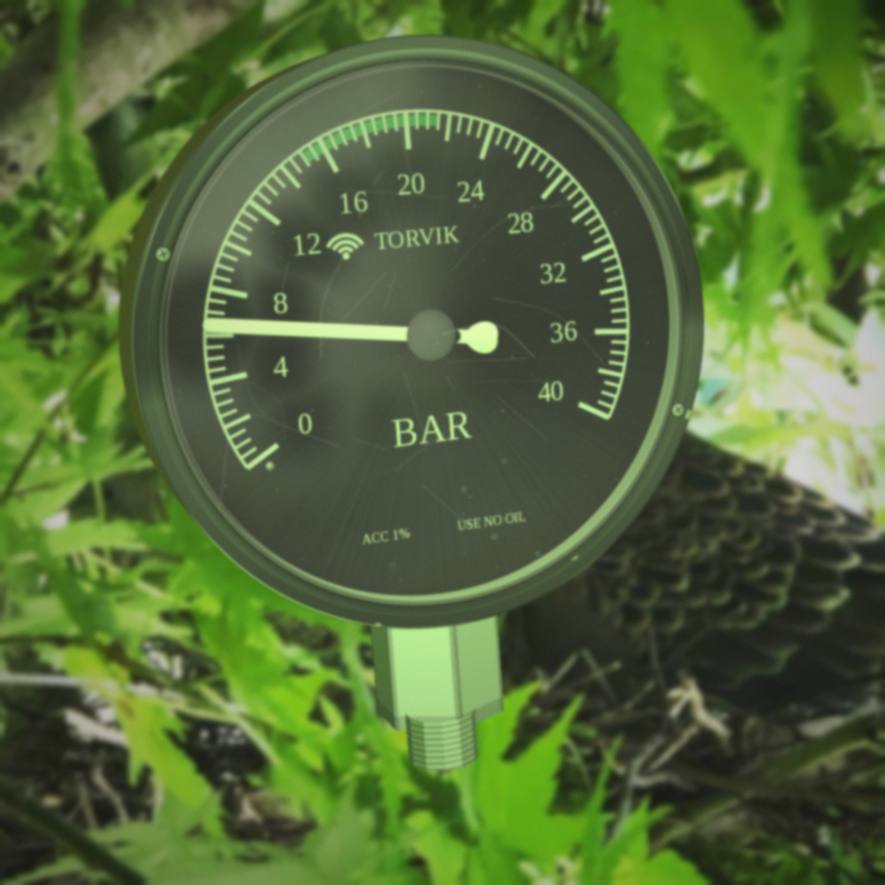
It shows value=6.5 unit=bar
